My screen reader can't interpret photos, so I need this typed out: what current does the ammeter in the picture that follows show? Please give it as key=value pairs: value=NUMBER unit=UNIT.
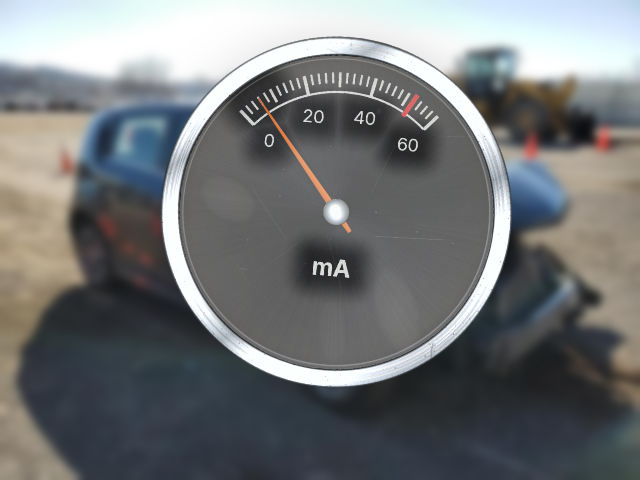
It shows value=6 unit=mA
